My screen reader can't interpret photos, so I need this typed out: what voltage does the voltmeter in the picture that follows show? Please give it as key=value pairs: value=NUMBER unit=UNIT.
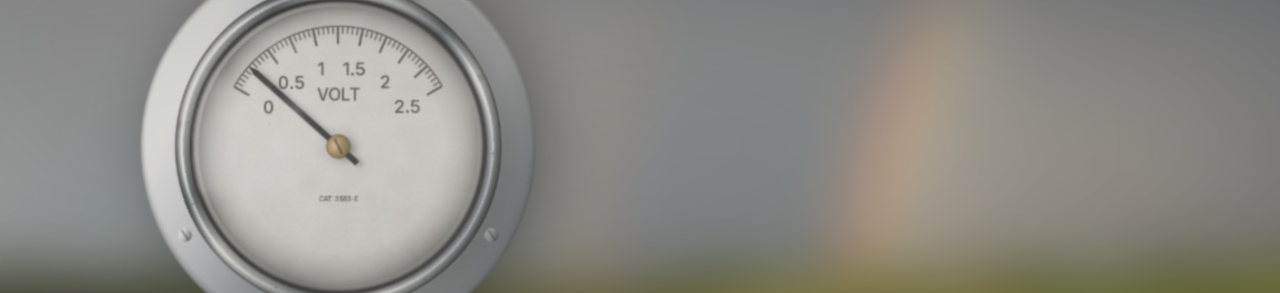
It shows value=0.25 unit=V
